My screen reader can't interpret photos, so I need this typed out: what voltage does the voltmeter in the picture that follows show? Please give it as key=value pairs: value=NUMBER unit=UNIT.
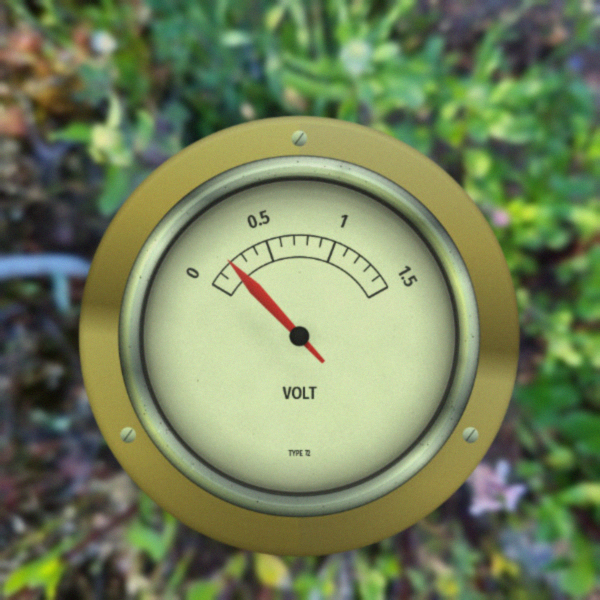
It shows value=0.2 unit=V
